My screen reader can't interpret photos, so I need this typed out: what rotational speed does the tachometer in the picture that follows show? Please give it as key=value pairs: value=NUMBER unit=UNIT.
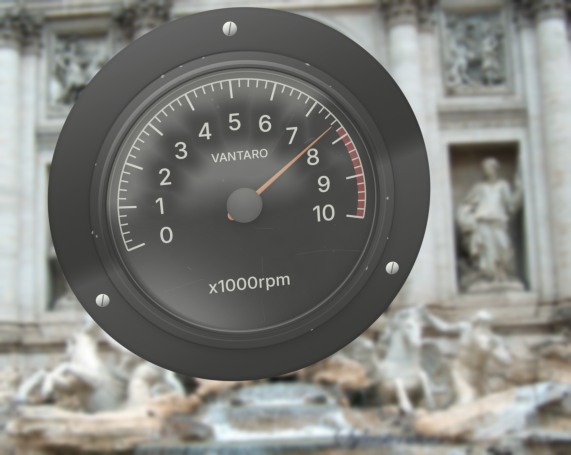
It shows value=7600 unit=rpm
